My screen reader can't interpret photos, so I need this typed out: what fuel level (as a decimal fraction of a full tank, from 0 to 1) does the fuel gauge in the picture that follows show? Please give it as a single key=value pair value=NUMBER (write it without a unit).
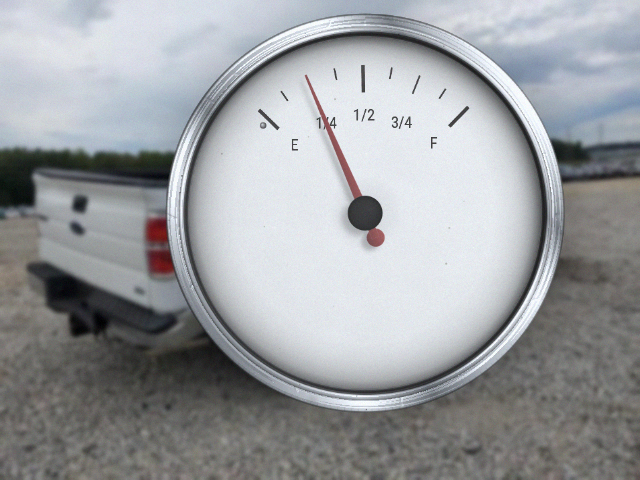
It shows value=0.25
